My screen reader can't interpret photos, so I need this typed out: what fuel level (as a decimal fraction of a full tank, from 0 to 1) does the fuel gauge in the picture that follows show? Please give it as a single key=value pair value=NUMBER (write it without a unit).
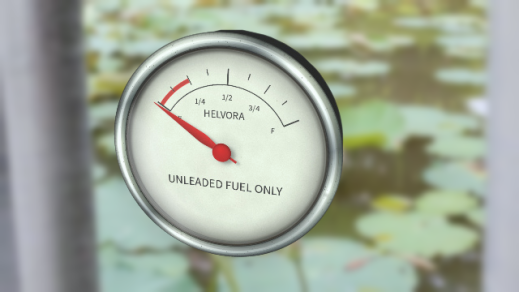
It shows value=0
